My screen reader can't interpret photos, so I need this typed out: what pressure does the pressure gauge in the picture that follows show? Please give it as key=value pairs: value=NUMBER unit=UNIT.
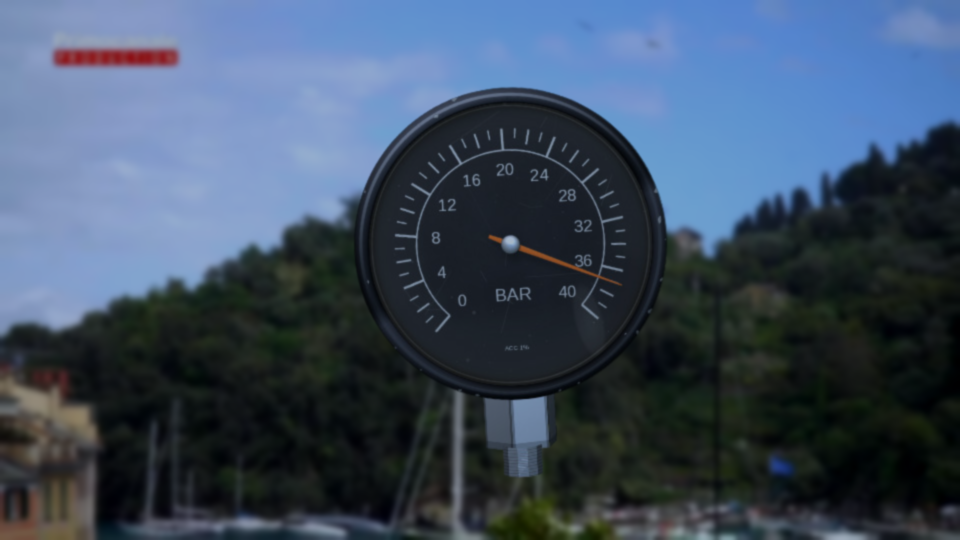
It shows value=37 unit=bar
